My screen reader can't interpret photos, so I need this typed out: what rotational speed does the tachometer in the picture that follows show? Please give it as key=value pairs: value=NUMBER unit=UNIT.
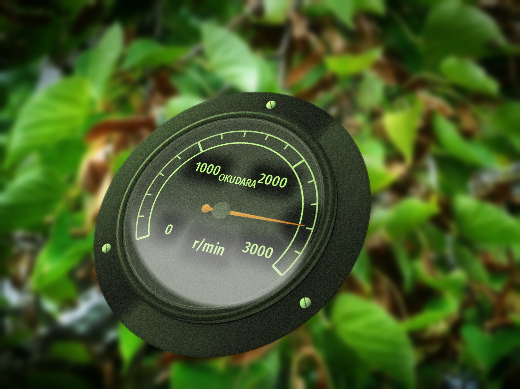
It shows value=2600 unit=rpm
